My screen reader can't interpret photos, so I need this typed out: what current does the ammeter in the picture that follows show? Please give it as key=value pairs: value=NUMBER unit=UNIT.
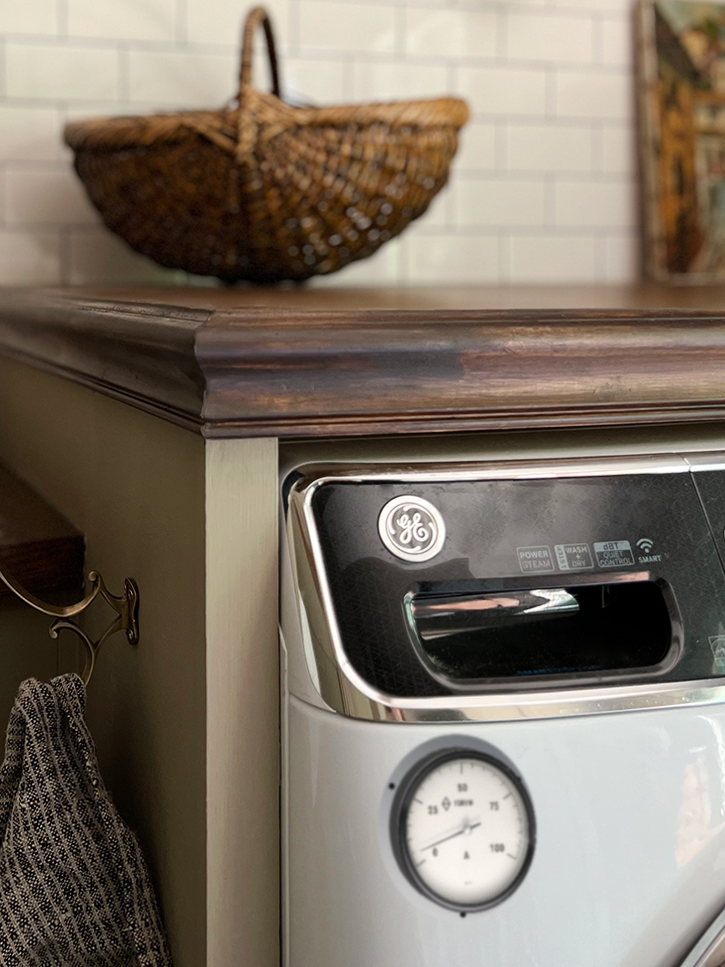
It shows value=5 unit=A
